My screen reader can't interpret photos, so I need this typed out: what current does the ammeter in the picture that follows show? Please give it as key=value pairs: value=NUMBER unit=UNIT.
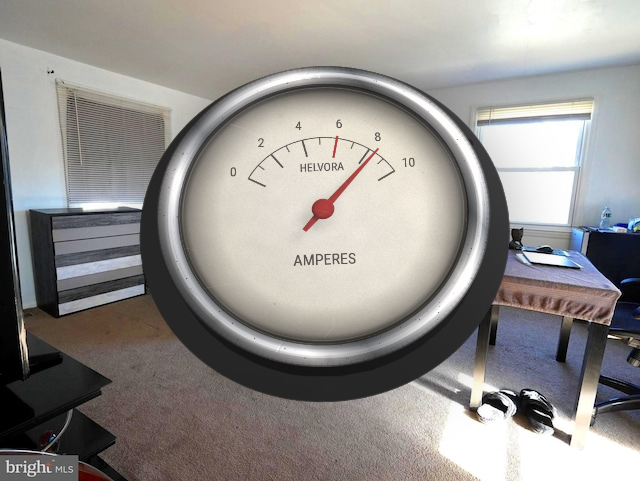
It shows value=8.5 unit=A
